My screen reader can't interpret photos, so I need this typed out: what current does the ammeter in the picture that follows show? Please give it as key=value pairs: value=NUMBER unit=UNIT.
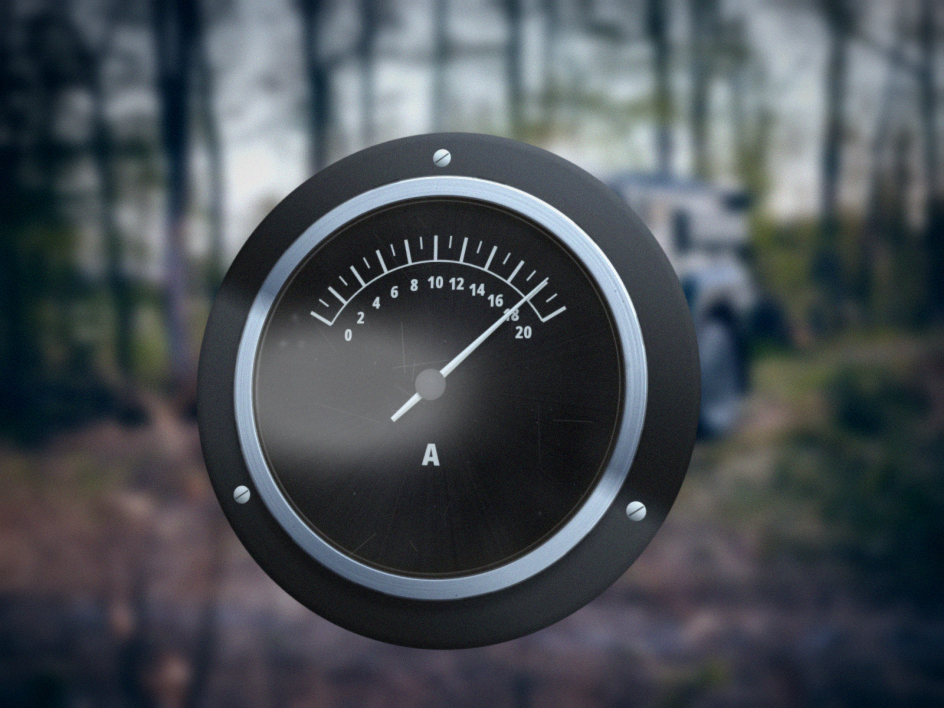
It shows value=18 unit=A
